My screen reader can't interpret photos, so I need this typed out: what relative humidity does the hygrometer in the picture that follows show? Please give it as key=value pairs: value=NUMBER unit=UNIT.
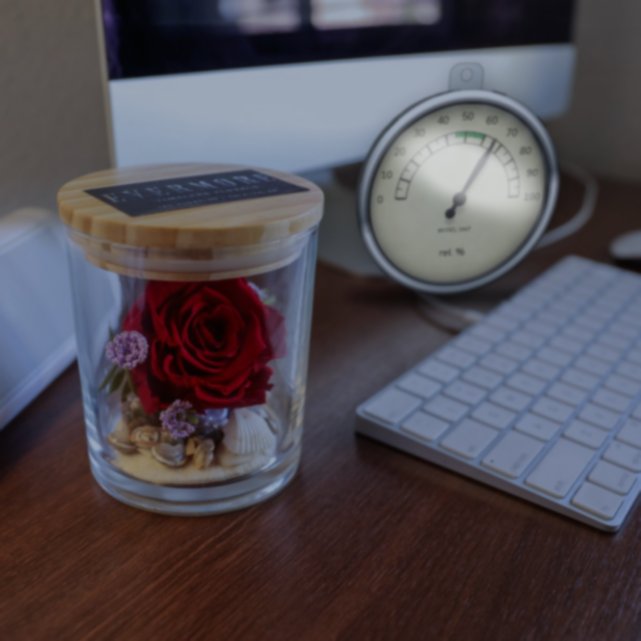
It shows value=65 unit=%
